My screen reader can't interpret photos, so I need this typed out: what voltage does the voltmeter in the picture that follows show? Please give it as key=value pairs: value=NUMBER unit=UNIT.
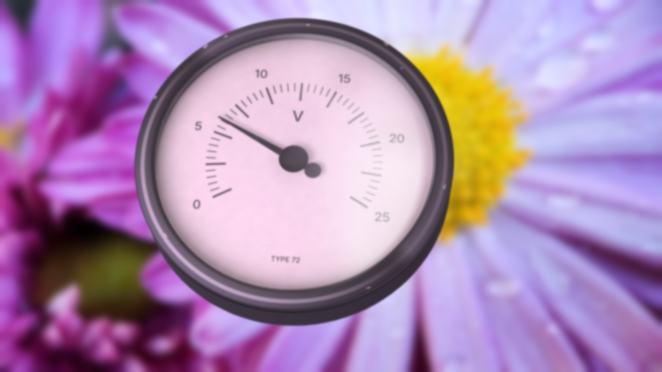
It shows value=6 unit=V
